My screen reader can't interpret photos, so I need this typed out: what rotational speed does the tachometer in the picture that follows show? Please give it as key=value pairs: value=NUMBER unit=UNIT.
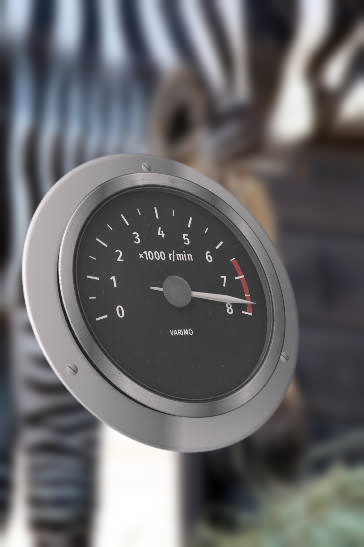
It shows value=7750 unit=rpm
